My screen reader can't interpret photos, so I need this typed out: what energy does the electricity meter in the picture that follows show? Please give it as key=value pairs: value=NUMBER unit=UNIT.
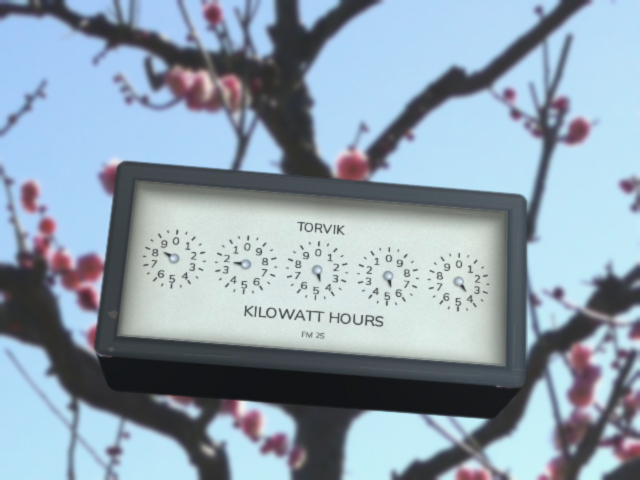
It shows value=82454 unit=kWh
